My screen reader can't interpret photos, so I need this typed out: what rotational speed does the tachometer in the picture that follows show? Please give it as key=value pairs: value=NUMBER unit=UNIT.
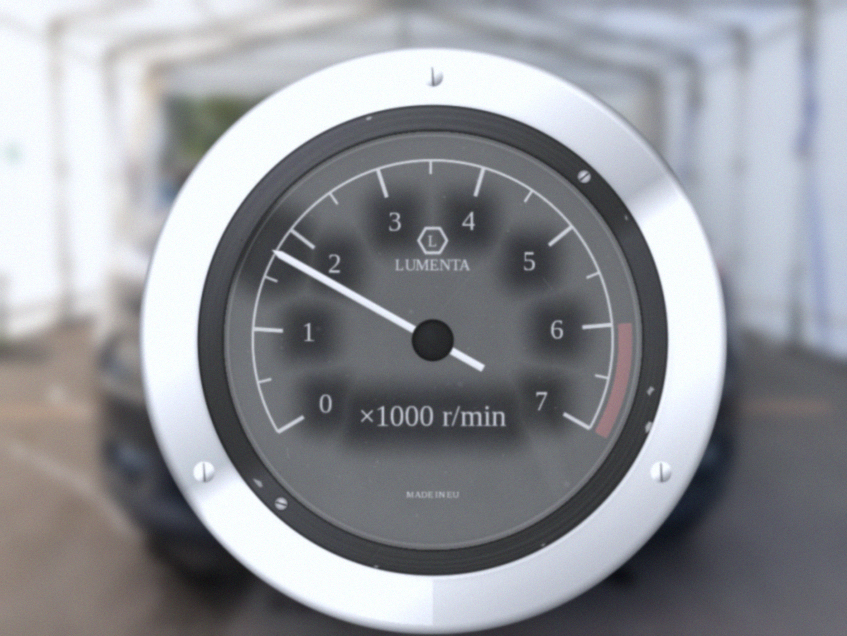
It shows value=1750 unit=rpm
